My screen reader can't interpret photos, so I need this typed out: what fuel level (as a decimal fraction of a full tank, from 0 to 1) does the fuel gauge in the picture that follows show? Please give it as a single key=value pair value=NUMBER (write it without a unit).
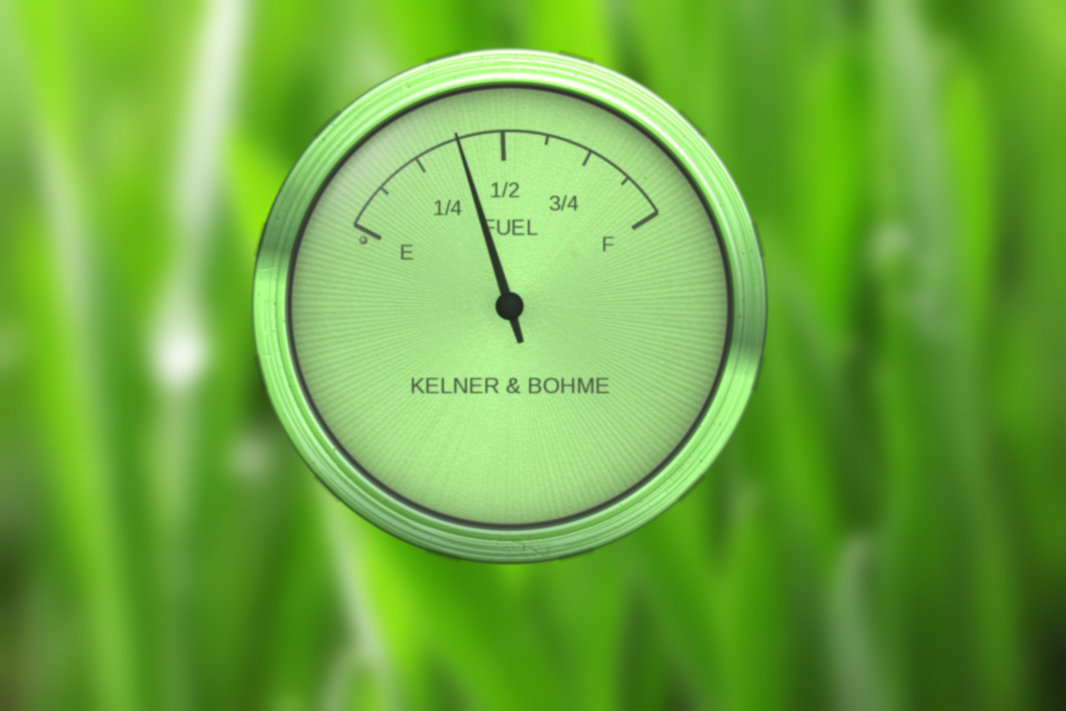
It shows value=0.375
